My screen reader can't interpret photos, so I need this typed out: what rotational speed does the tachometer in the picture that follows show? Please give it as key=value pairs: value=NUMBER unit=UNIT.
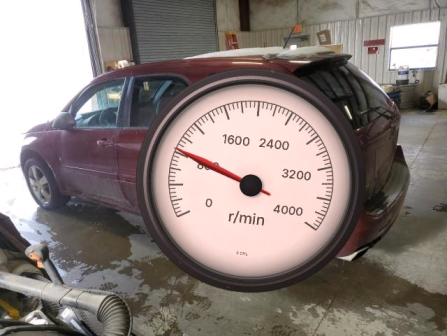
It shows value=850 unit=rpm
